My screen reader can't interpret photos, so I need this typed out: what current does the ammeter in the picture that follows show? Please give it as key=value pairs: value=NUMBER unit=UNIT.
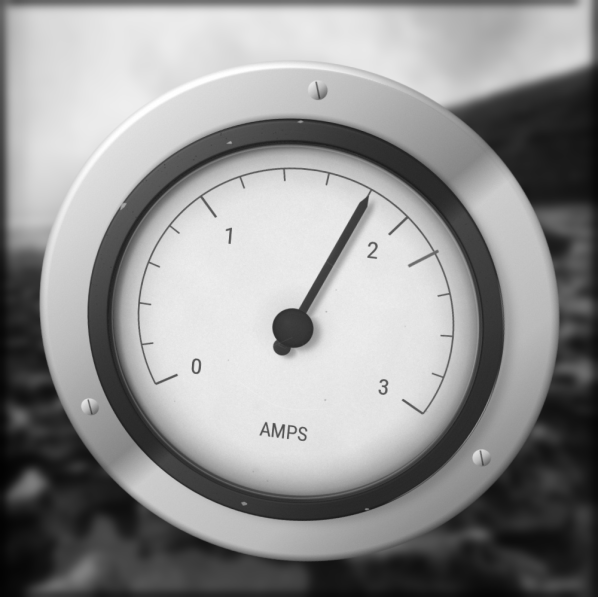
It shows value=1.8 unit=A
